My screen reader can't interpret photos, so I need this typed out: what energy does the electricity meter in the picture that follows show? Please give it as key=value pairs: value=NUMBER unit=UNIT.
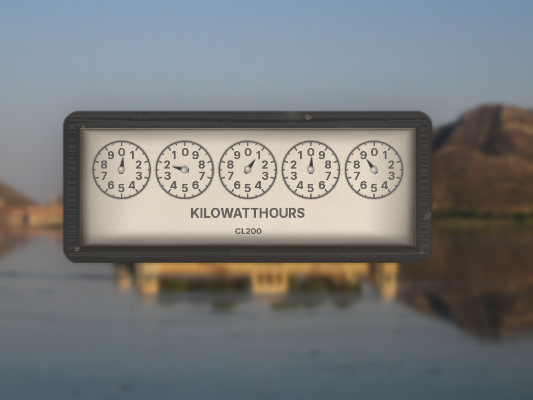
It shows value=2099 unit=kWh
